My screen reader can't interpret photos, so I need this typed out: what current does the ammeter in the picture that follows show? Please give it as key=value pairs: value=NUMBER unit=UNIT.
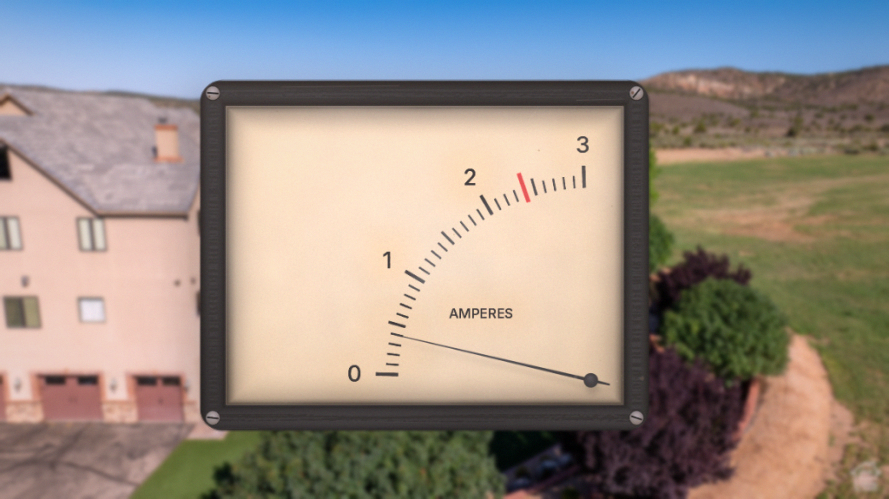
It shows value=0.4 unit=A
